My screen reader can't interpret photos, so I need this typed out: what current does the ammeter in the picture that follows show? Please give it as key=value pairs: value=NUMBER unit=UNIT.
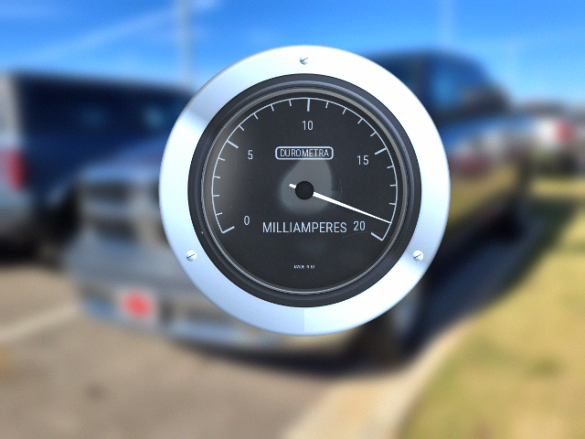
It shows value=19 unit=mA
